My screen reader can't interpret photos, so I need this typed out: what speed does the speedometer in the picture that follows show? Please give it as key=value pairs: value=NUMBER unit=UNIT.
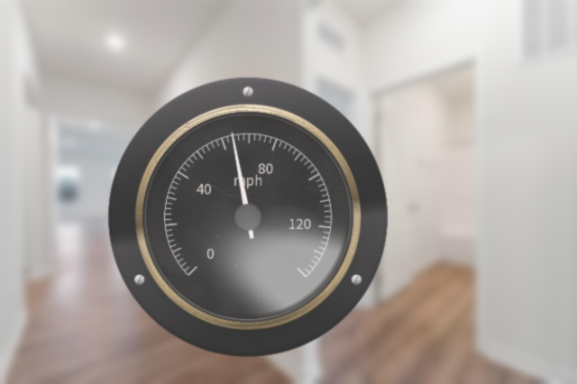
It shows value=64 unit=mph
